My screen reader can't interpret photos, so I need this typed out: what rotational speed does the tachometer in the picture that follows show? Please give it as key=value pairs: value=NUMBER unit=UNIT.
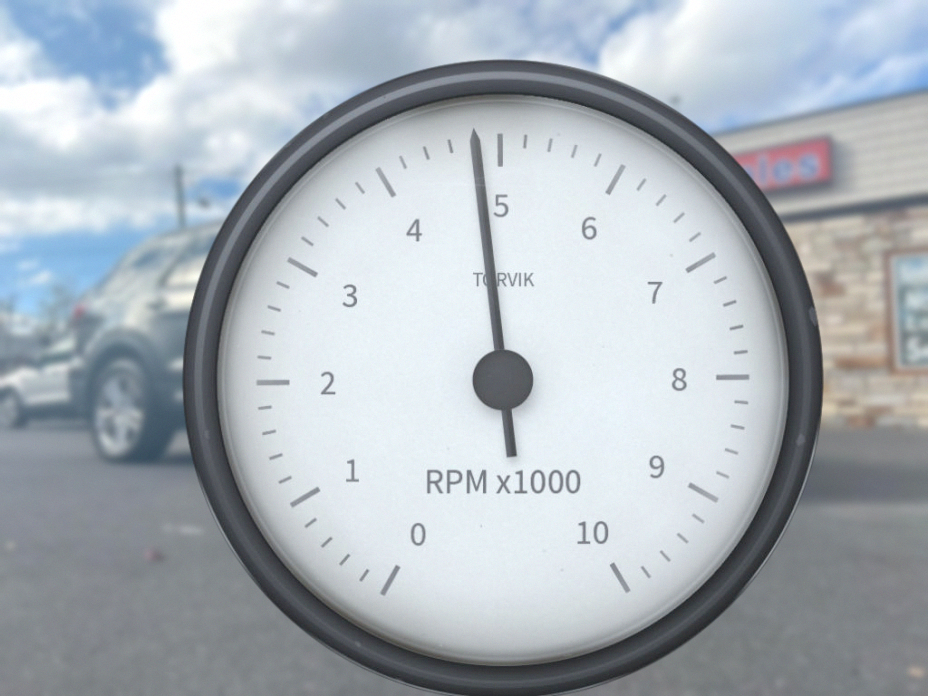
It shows value=4800 unit=rpm
